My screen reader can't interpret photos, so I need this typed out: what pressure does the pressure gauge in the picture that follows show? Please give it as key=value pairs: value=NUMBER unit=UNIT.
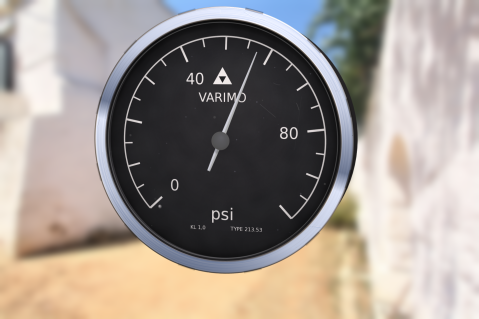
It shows value=57.5 unit=psi
